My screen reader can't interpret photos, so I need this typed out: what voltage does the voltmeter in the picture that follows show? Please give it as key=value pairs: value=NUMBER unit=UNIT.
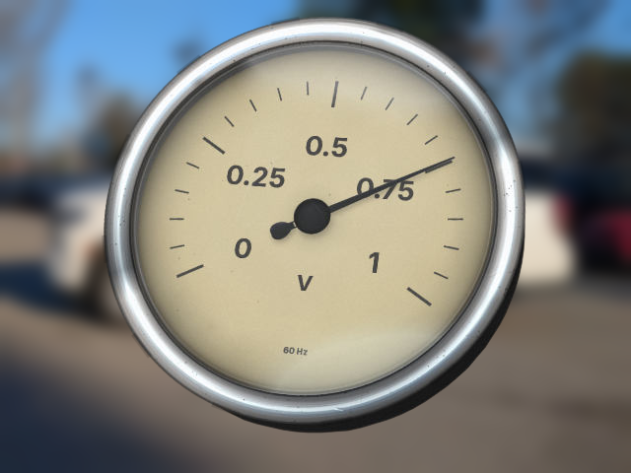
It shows value=0.75 unit=V
